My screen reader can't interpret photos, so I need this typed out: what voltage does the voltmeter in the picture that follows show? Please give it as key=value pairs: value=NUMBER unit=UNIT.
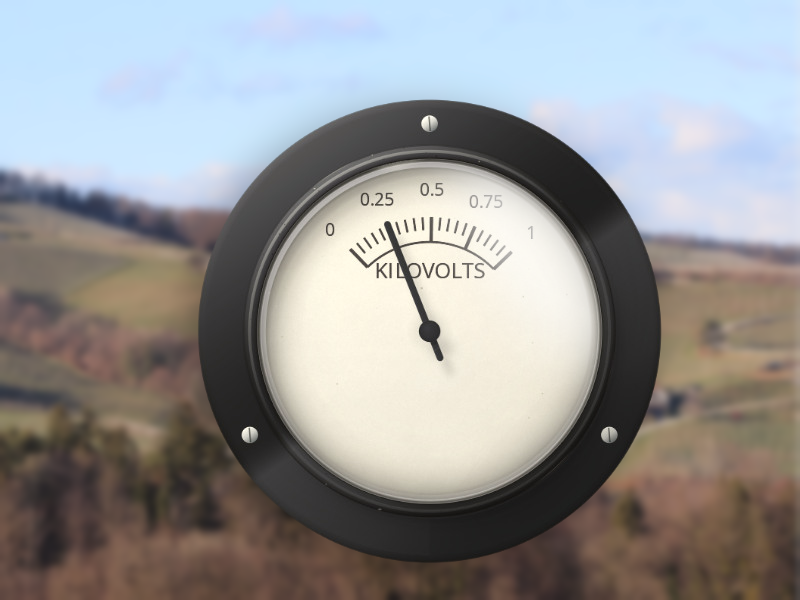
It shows value=0.25 unit=kV
